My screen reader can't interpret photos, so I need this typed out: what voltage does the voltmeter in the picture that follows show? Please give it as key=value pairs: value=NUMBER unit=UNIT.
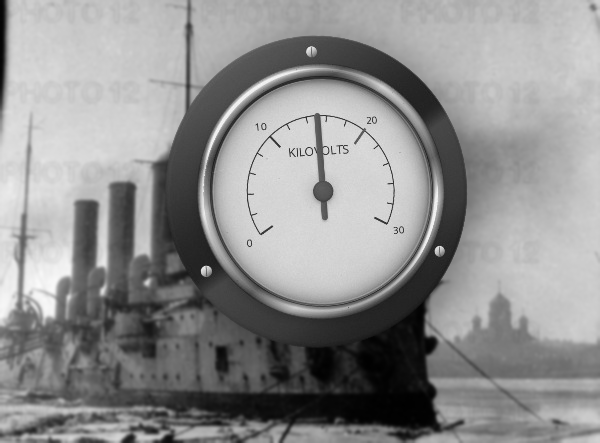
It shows value=15 unit=kV
